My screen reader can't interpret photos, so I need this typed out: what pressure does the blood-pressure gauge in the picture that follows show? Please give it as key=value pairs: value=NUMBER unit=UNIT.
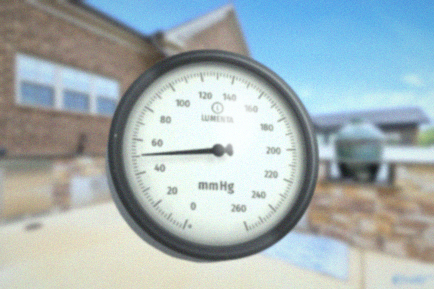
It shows value=50 unit=mmHg
